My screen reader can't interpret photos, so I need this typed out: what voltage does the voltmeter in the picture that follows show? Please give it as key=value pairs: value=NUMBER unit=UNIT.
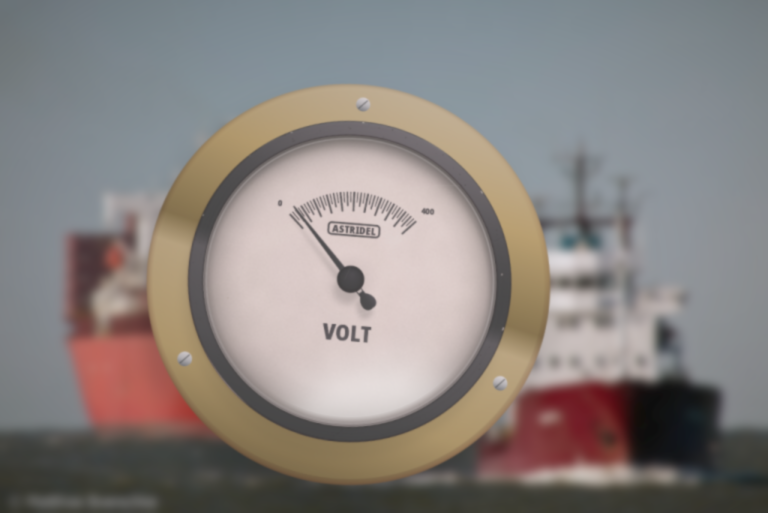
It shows value=20 unit=V
